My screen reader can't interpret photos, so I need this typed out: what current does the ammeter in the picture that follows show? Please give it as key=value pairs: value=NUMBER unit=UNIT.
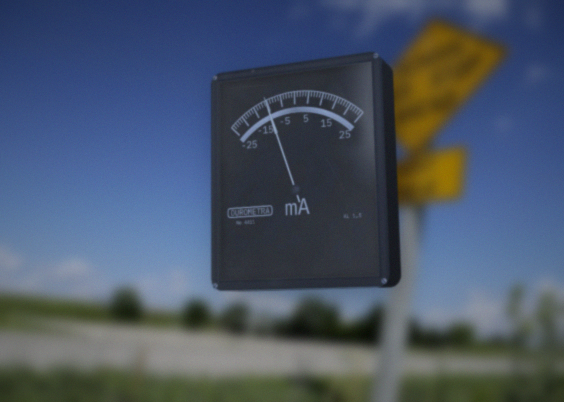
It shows value=-10 unit=mA
